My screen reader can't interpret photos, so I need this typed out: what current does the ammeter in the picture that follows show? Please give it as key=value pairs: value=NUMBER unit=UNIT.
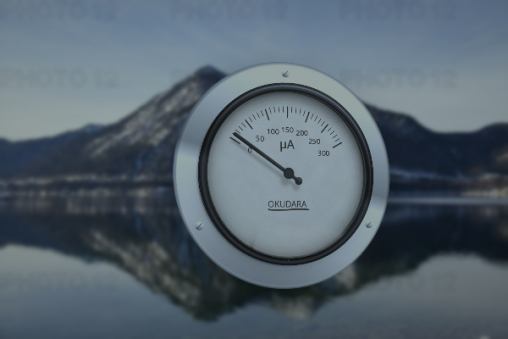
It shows value=10 unit=µA
